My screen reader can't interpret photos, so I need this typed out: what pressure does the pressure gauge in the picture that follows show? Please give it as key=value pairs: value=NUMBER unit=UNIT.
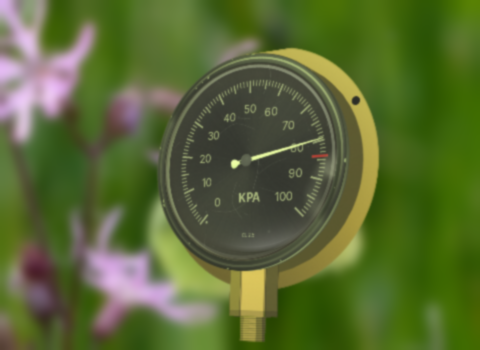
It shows value=80 unit=kPa
